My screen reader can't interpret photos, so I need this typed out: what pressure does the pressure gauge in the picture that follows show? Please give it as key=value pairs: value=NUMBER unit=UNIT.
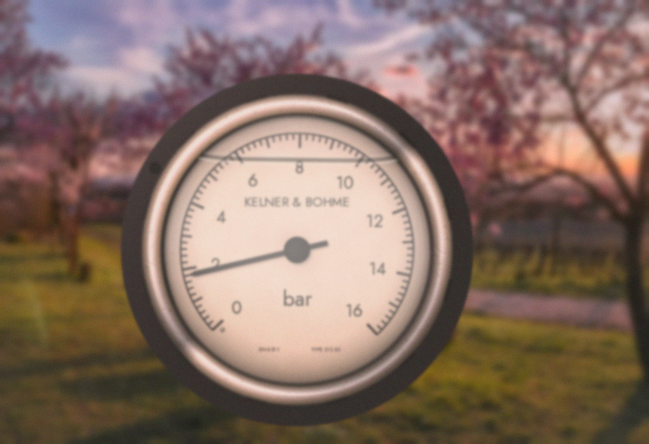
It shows value=1.8 unit=bar
